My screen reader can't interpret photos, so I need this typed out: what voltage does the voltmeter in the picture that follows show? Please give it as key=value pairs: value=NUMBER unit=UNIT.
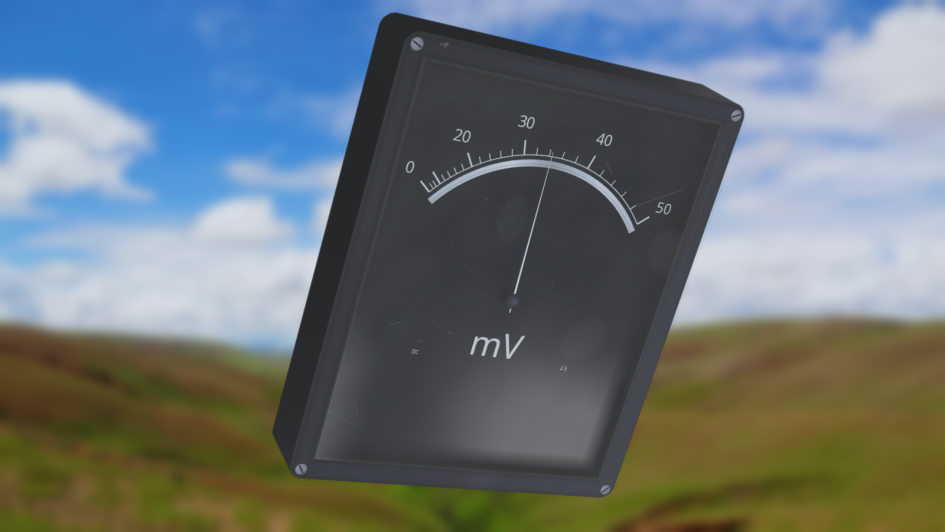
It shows value=34 unit=mV
